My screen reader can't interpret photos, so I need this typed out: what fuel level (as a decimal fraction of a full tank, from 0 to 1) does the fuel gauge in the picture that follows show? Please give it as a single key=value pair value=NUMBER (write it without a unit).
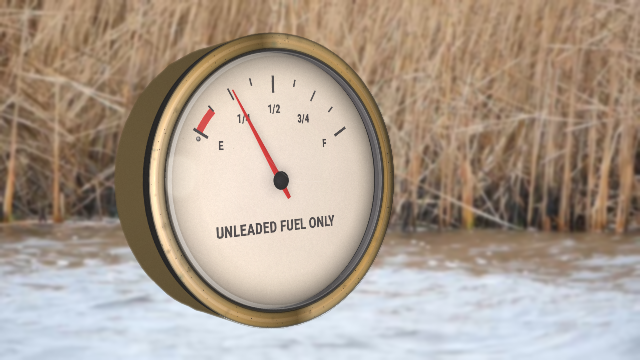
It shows value=0.25
